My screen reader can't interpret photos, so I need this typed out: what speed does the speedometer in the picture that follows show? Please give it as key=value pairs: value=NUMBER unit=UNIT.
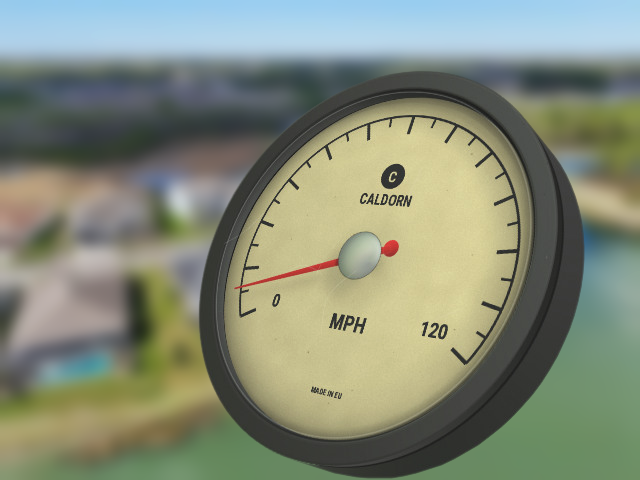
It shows value=5 unit=mph
